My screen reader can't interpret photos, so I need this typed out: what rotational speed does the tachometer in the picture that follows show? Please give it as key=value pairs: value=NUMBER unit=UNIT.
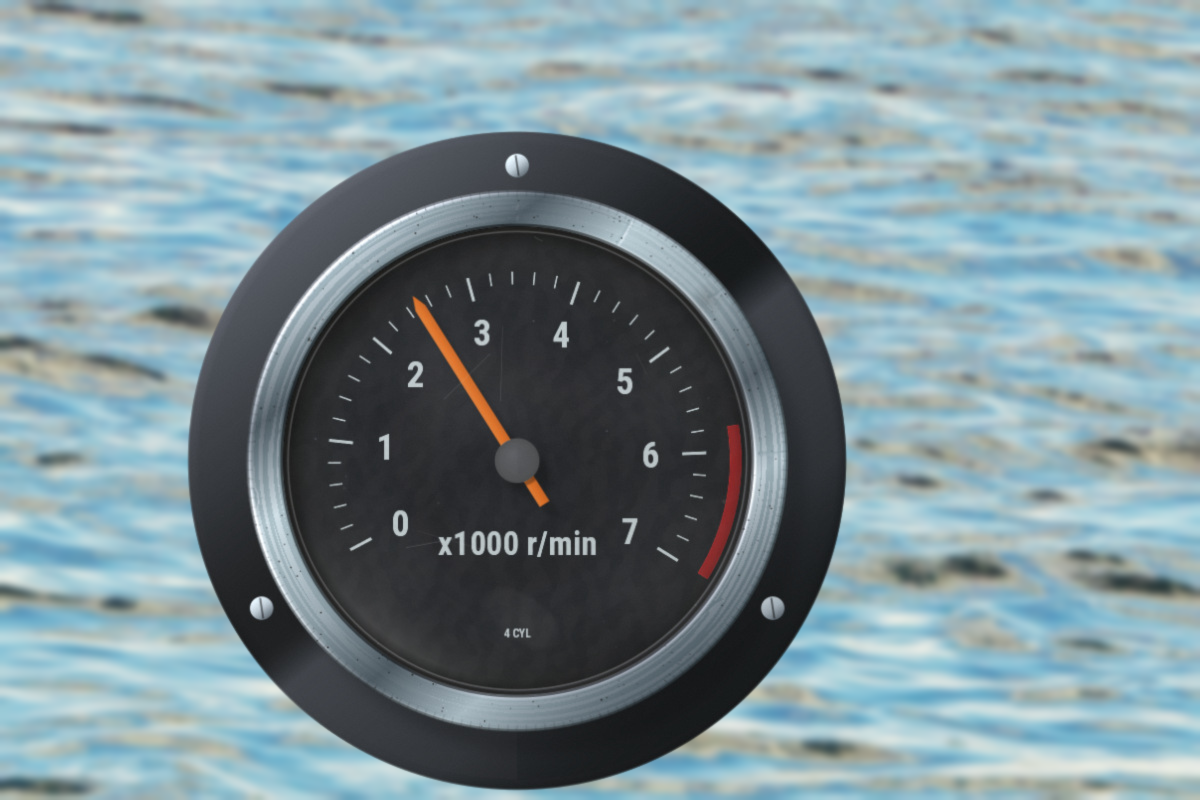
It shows value=2500 unit=rpm
